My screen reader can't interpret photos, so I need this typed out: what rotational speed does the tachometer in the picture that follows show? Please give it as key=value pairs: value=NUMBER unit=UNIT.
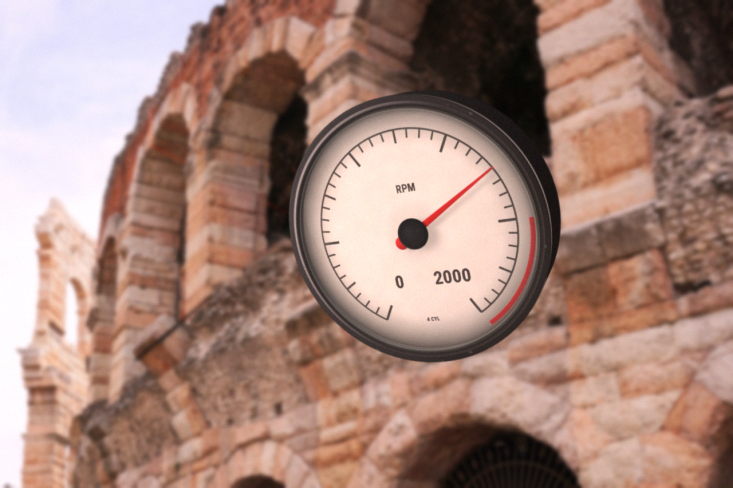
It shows value=1400 unit=rpm
